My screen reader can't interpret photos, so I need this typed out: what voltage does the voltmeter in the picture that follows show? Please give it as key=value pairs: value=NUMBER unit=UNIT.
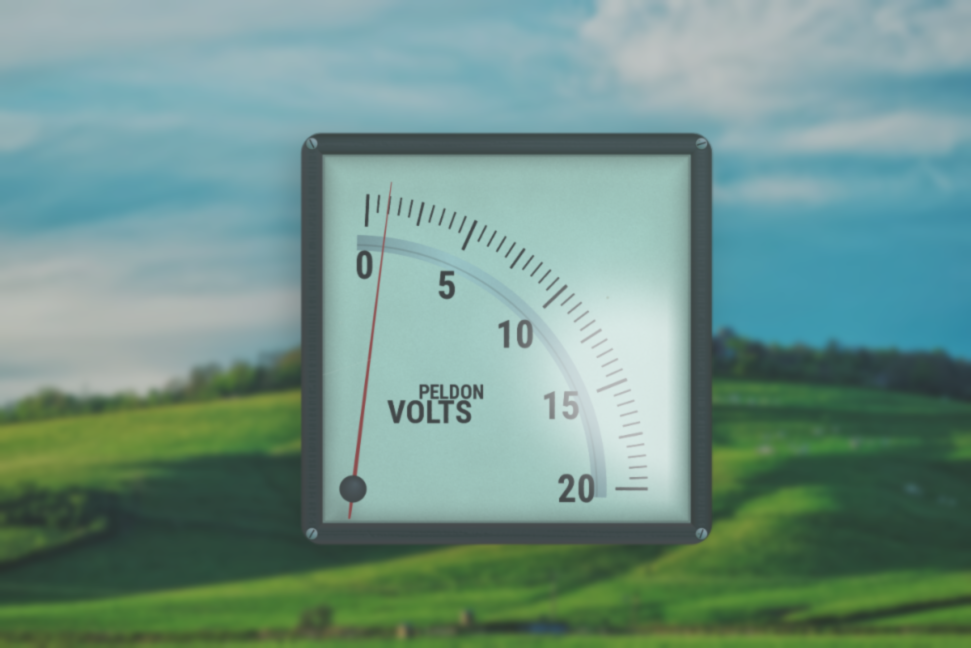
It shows value=1 unit=V
